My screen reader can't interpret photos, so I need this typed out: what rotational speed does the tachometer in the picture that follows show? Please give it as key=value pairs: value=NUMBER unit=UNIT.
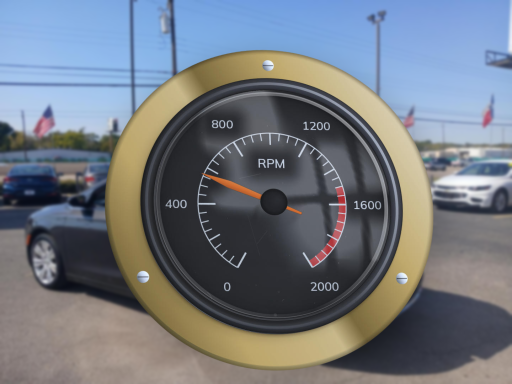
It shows value=550 unit=rpm
